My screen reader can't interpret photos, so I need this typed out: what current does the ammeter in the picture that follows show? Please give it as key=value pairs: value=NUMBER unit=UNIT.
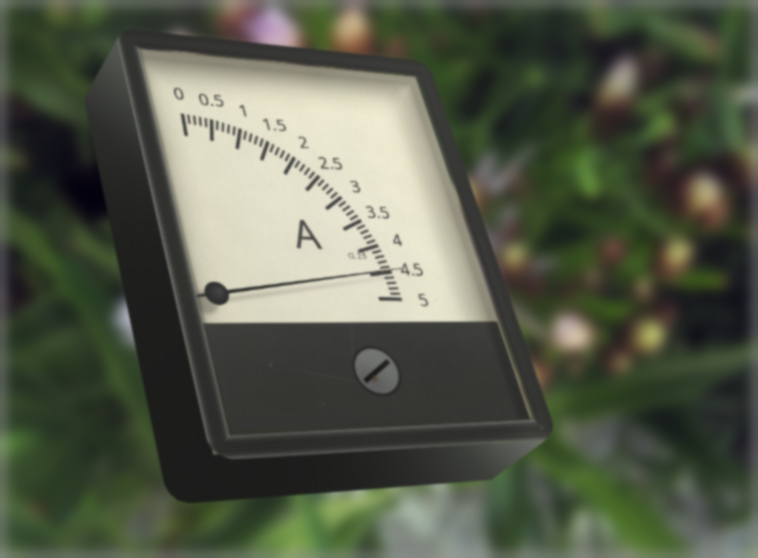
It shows value=4.5 unit=A
